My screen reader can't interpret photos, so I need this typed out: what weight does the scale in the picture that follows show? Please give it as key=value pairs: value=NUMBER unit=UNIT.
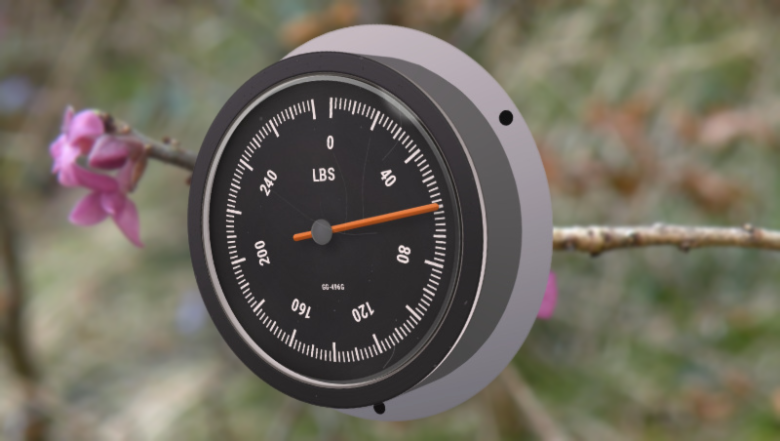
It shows value=60 unit=lb
